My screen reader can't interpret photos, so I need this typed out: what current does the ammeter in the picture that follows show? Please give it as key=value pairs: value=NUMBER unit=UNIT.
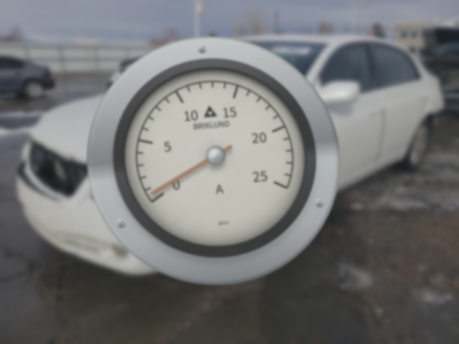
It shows value=0.5 unit=A
